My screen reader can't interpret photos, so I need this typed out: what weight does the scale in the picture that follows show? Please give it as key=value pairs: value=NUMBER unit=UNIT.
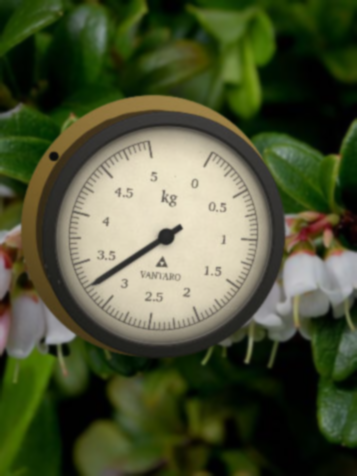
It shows value=3.25 unit=kg
